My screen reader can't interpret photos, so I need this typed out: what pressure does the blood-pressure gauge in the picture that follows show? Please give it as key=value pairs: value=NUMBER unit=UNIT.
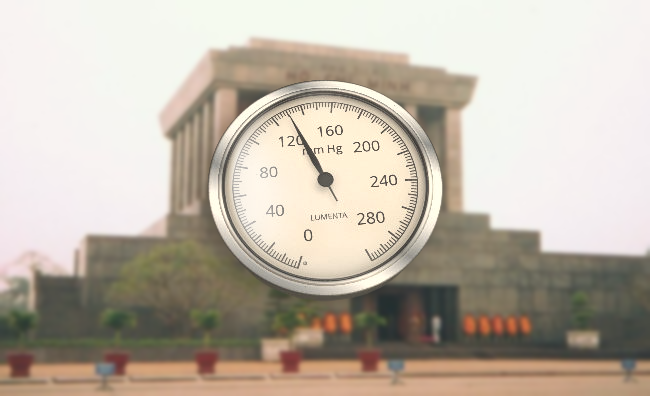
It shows value=130 unit=mmHg
